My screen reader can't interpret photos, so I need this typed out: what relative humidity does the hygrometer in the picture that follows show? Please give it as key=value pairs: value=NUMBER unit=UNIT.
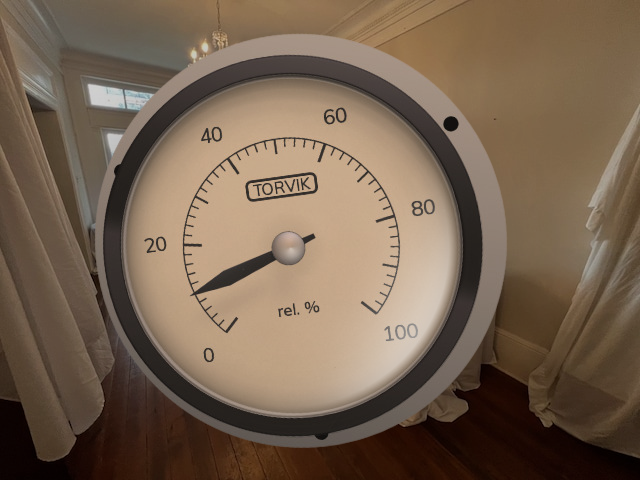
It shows value=10 unit=%
